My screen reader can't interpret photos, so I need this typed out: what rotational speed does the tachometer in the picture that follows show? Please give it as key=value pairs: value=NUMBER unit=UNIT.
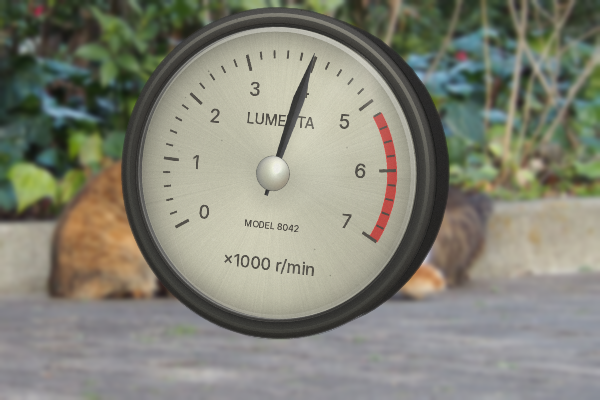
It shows value=4000 unit=rpm
